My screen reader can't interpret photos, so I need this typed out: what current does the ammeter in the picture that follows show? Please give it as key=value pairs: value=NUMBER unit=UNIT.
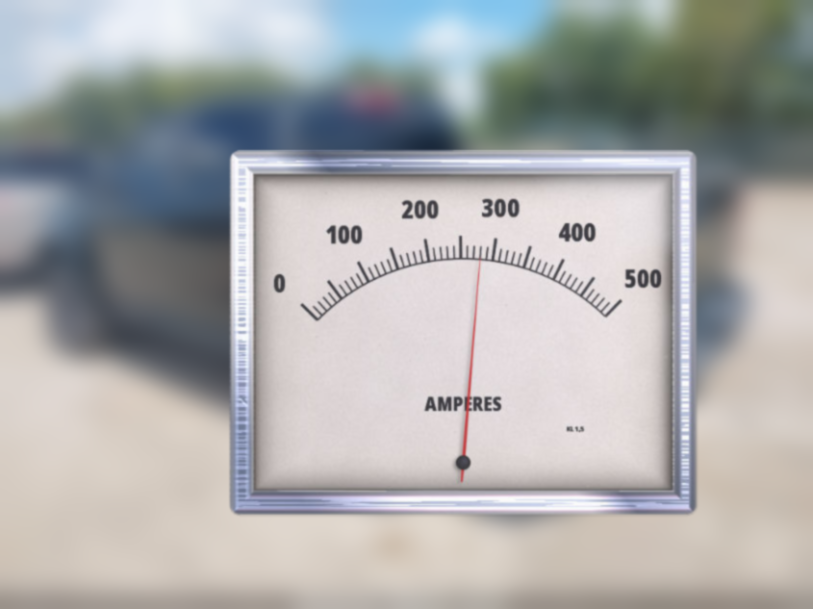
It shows value=280 unit=A
